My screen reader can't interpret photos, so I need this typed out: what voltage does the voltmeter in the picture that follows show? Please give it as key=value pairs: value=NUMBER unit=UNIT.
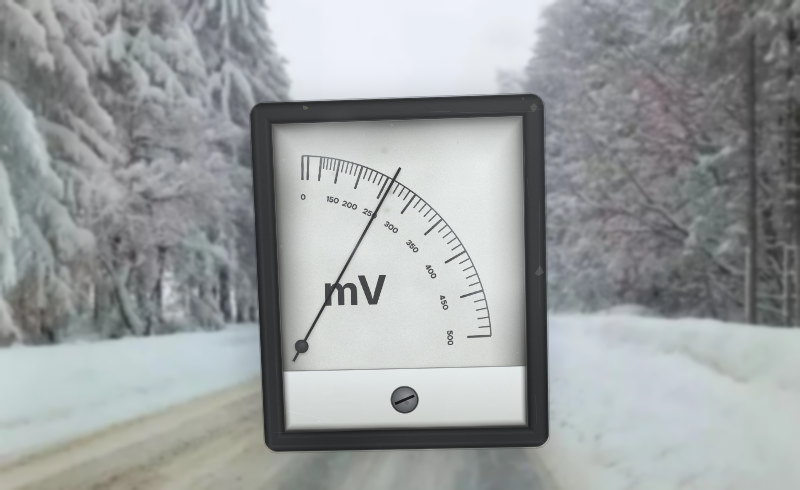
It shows value=260 unit=mV
